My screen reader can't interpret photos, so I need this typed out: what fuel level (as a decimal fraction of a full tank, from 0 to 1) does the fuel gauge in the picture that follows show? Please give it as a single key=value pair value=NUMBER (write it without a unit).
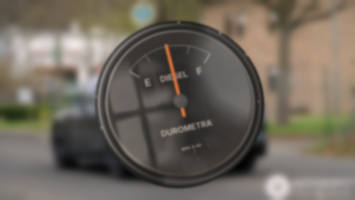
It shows value=0.5
